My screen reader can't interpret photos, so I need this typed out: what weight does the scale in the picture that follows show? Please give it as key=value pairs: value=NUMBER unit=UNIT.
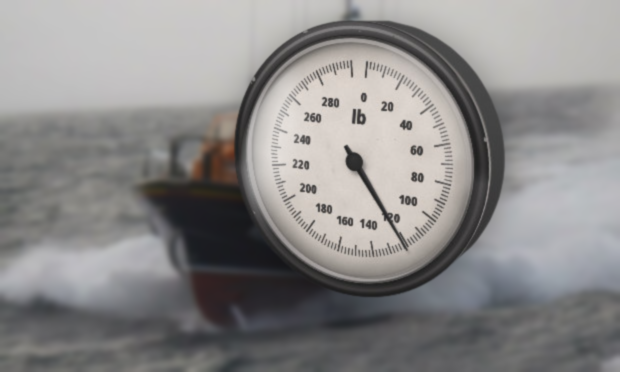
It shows value=120 unit=lb
